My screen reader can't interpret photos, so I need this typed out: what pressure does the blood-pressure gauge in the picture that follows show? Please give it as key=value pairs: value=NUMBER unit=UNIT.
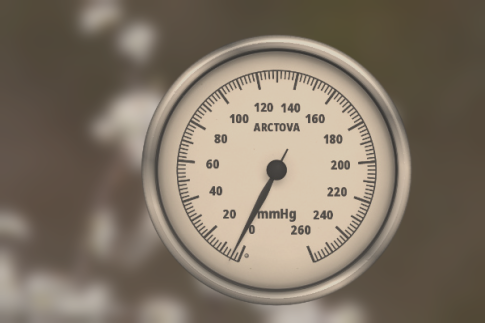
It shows value=4 unit=mmHg
